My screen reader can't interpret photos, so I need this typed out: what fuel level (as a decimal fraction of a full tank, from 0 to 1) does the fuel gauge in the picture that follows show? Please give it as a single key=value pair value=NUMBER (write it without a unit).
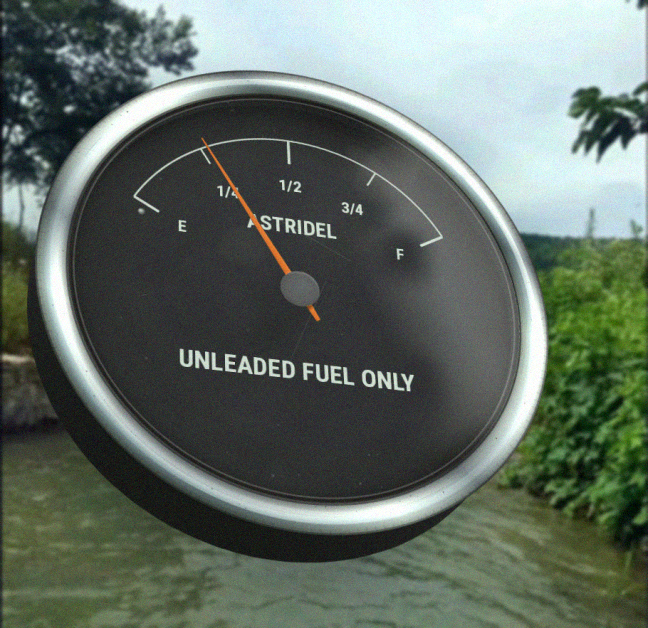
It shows value=0.25
